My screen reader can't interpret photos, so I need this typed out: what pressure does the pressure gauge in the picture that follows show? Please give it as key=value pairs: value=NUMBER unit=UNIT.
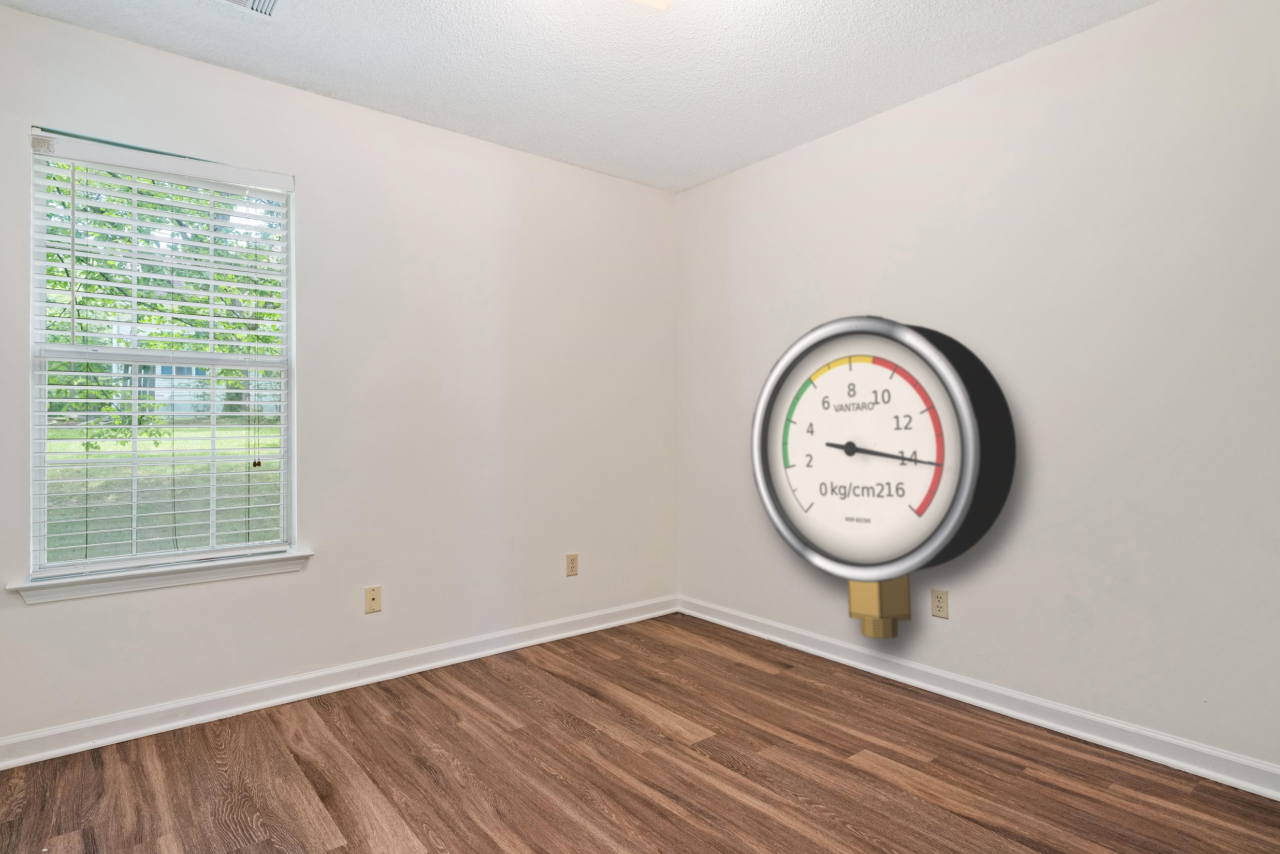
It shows value=14 unit=kg/cm²
